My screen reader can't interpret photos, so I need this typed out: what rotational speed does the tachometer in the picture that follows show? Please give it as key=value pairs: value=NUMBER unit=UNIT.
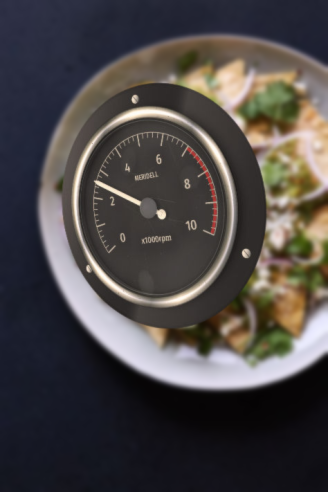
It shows value=2600 unit=rpm
